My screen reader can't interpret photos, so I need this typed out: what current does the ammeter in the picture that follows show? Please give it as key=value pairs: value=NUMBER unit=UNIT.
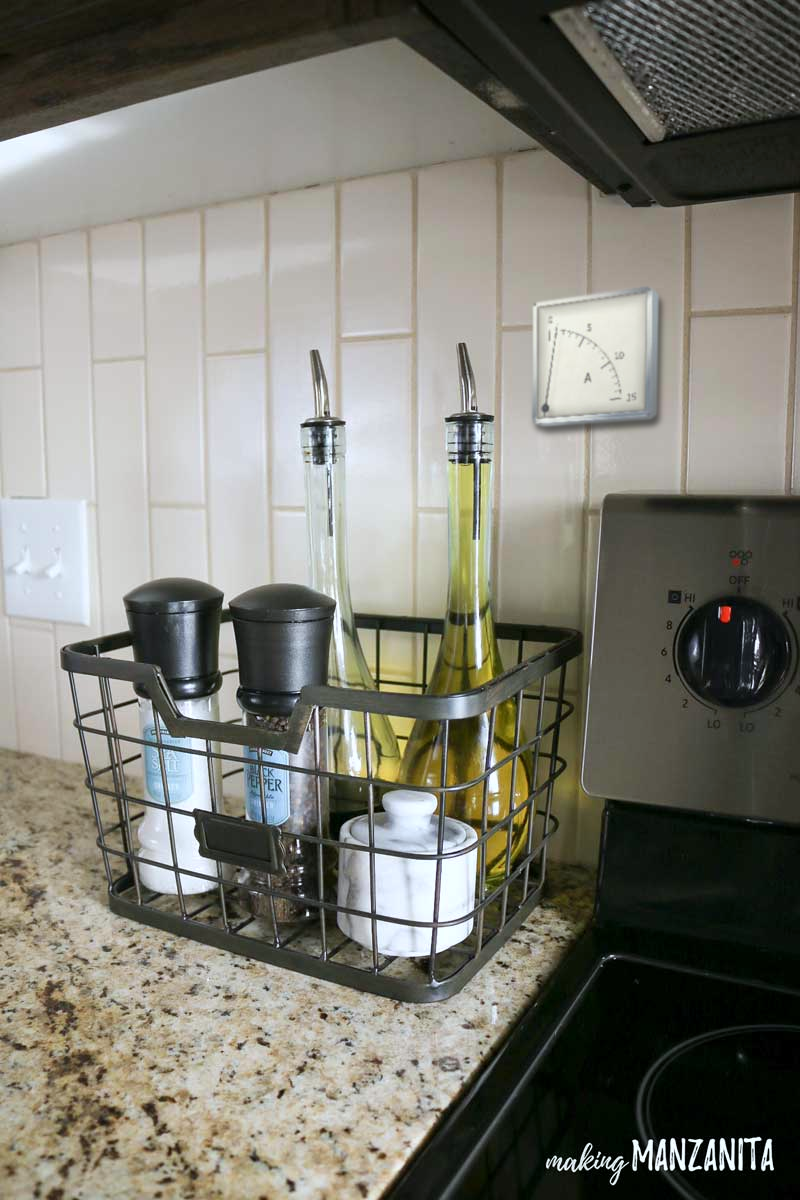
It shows value=1 unit=A
